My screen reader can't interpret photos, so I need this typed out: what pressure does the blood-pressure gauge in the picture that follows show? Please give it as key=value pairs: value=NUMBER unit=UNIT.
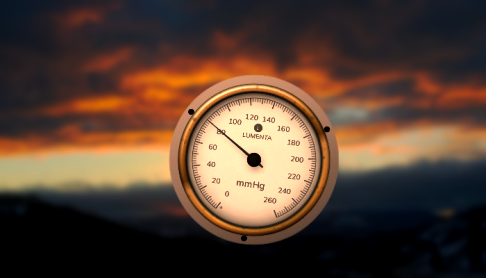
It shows value=80 unit=mmHg
